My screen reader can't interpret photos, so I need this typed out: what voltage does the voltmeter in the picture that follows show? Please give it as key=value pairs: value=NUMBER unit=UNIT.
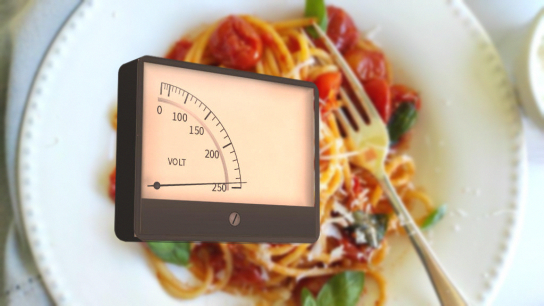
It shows value=245 unit=V
